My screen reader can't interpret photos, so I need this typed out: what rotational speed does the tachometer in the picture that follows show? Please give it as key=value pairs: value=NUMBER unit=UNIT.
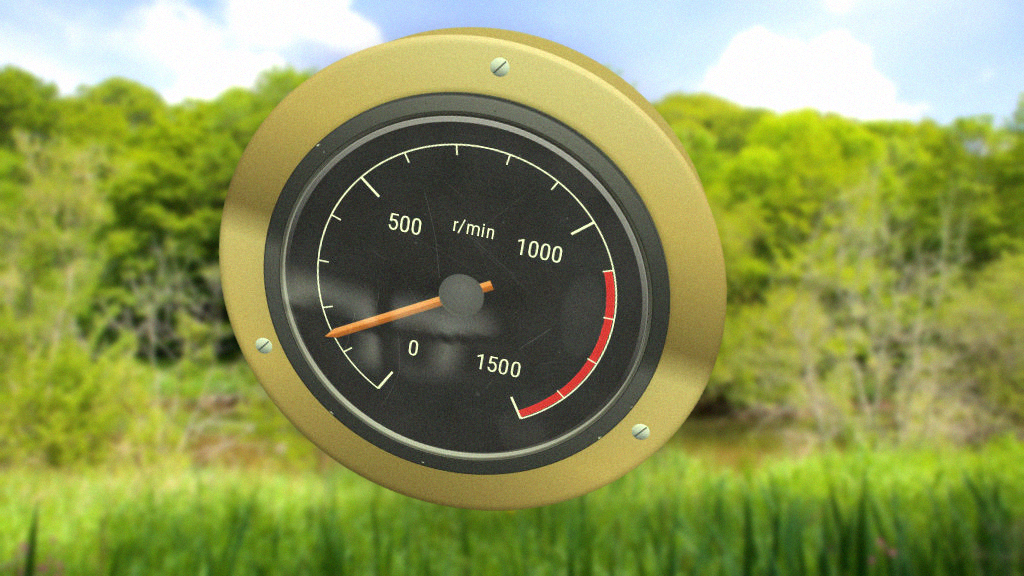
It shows value=150 unit=rpm
